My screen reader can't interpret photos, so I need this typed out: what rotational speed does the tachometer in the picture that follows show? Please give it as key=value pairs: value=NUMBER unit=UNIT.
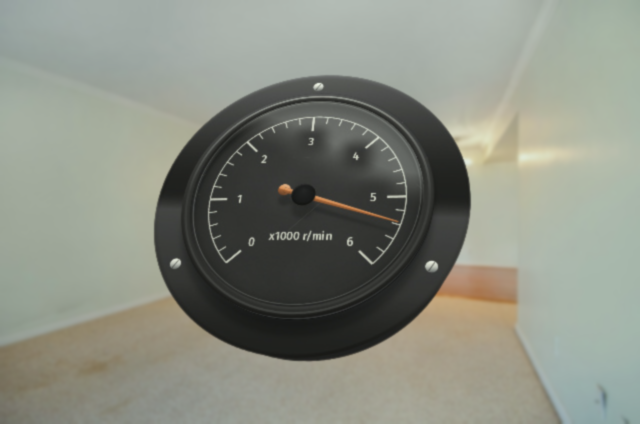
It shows value=5400 unit=rpm
